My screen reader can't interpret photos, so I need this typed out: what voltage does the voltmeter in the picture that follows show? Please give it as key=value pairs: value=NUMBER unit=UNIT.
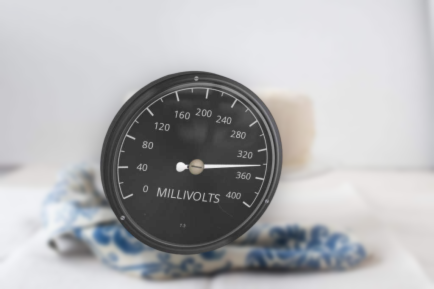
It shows value=340 unit=mV
